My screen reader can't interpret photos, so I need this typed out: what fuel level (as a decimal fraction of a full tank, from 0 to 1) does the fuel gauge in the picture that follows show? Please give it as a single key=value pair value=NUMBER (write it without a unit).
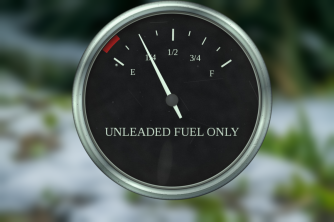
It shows value=0.25
